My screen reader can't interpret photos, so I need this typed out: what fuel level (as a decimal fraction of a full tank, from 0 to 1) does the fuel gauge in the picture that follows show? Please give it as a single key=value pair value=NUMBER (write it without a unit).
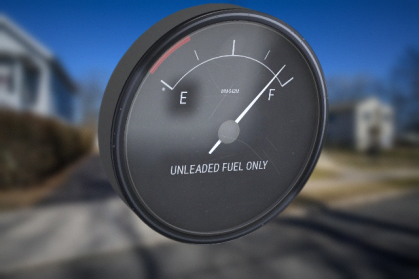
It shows value=0.875
